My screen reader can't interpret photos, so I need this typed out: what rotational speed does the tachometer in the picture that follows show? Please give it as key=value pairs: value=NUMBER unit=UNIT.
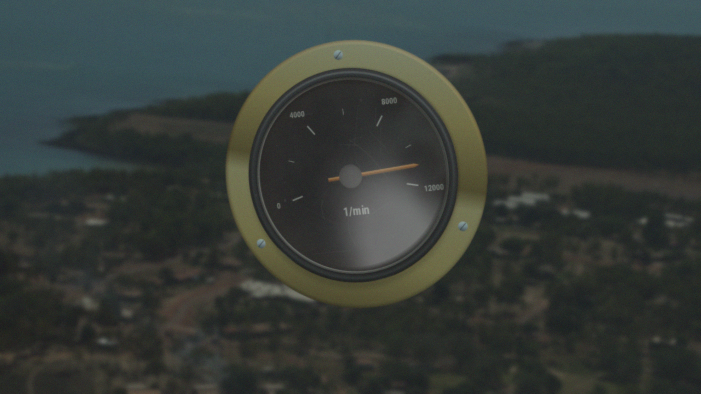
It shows value=11000 unit=rpm
